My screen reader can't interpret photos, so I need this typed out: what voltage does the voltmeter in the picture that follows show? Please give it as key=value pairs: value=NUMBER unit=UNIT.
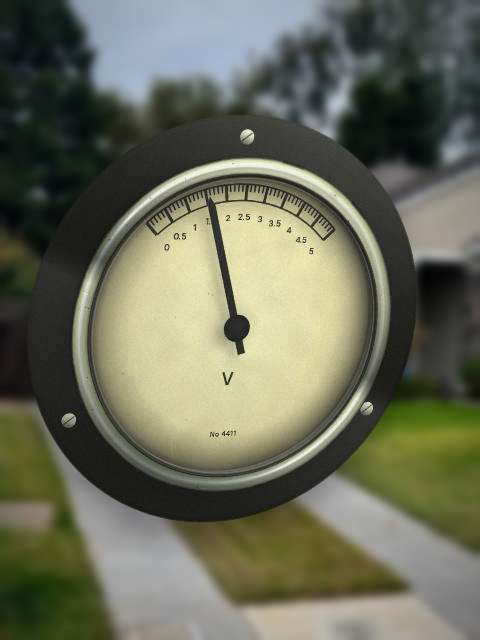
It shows value=1.5 unit=V
